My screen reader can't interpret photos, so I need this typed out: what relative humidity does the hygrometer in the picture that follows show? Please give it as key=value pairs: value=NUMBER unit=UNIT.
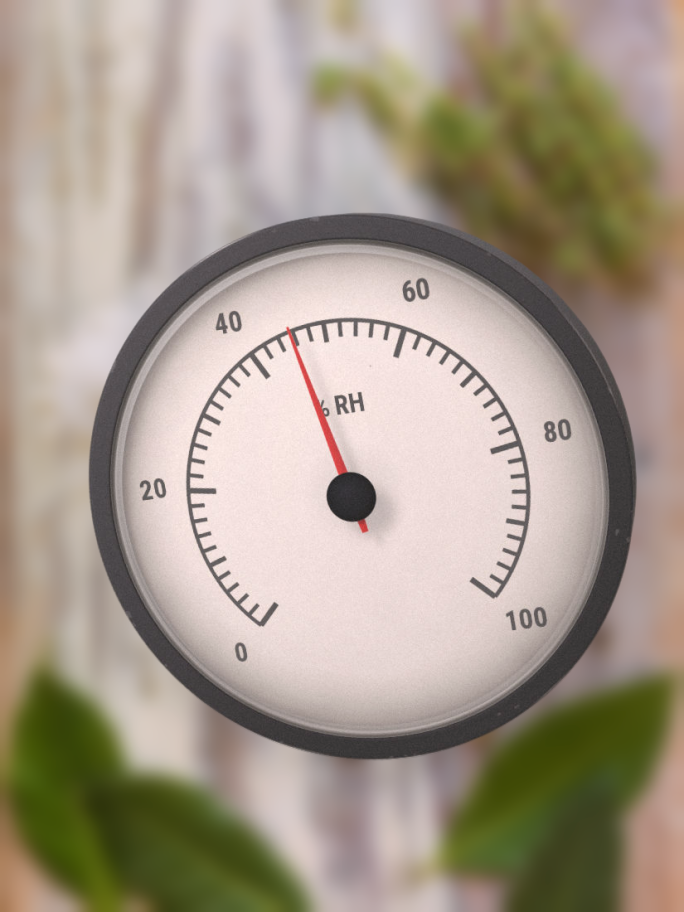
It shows value=46 unit=%
